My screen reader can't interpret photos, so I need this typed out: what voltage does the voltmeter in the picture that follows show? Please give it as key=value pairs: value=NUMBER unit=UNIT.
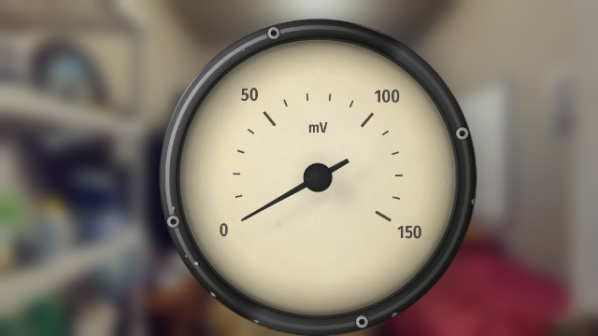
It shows value=0 unit=mV
